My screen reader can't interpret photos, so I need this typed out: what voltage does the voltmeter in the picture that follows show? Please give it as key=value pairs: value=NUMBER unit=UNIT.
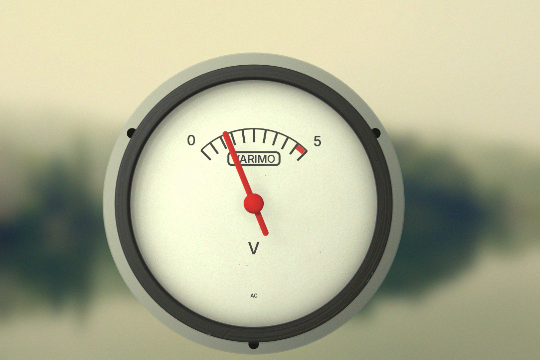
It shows value=1.25 unit=V
